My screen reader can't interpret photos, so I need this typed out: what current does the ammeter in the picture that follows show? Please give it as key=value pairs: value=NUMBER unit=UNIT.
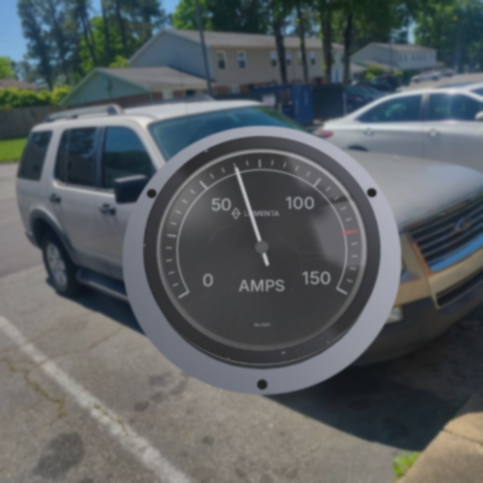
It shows value=65 unit=A
